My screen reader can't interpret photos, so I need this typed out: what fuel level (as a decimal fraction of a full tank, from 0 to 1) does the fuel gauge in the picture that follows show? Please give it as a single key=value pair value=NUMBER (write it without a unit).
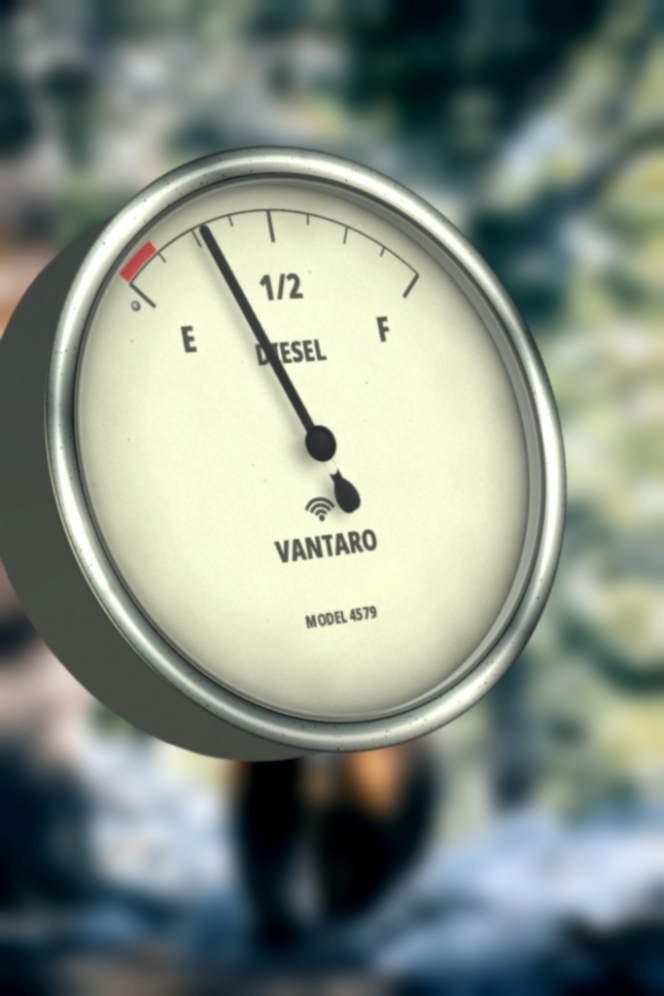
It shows value=0.25
